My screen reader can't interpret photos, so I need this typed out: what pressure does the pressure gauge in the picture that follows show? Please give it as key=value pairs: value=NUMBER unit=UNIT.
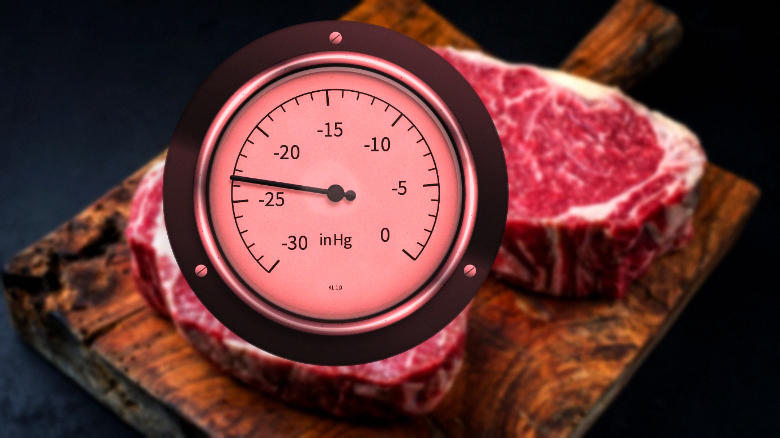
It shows value=-23.5 unit=inHg
